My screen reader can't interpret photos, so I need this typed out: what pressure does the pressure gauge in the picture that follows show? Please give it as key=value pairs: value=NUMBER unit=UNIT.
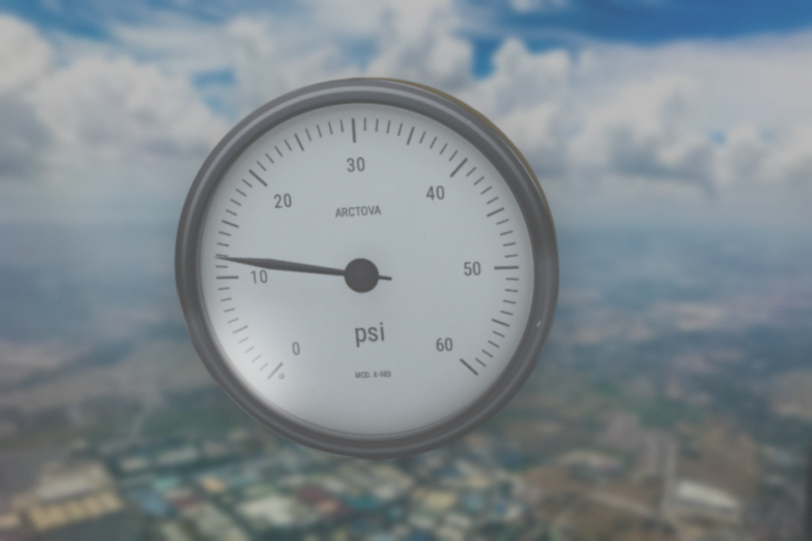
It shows value=12 unit=psi
